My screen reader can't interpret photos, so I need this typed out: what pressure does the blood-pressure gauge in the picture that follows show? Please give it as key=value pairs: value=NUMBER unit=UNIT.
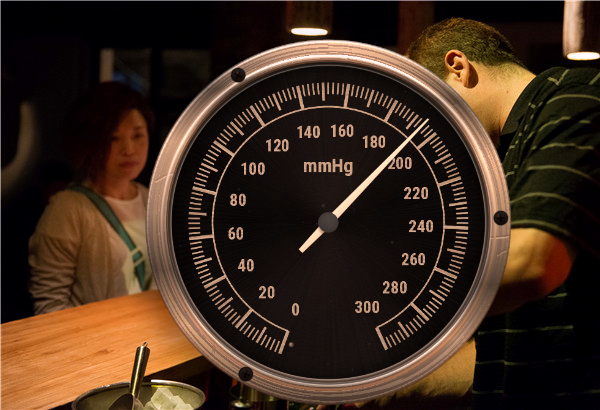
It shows value=194 unit=mmHg
